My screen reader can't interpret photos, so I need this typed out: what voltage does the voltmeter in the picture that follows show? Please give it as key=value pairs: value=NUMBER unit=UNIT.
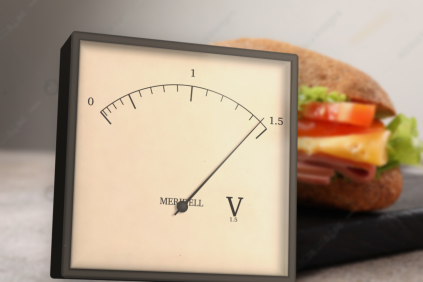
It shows value=1.45 unit=V
